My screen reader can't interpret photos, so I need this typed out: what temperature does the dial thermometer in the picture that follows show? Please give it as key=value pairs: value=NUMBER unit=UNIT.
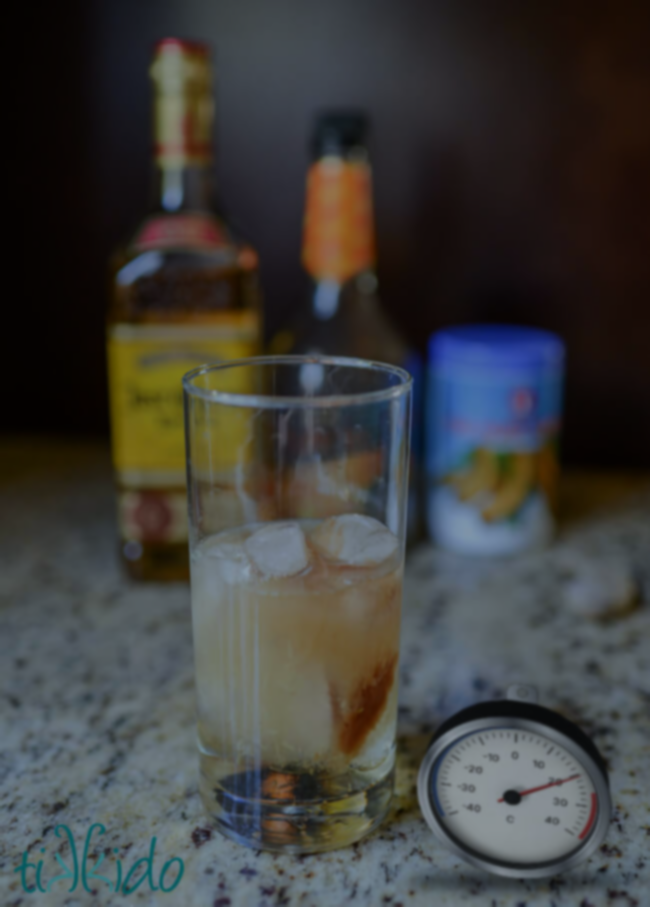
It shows value=20 unit=°C
